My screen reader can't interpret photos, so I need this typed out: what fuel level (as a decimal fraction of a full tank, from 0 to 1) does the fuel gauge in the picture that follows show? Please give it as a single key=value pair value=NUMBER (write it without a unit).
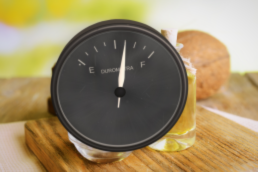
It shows value=0.625
